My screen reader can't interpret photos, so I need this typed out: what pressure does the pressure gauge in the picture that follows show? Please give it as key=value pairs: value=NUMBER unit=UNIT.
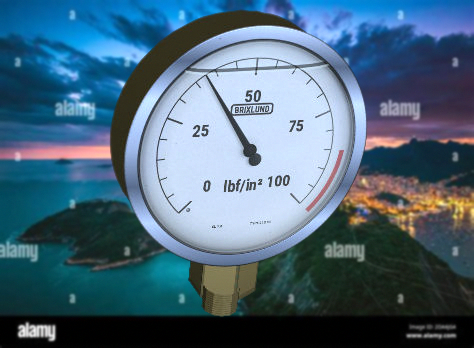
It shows value=37.5 unit=psi
